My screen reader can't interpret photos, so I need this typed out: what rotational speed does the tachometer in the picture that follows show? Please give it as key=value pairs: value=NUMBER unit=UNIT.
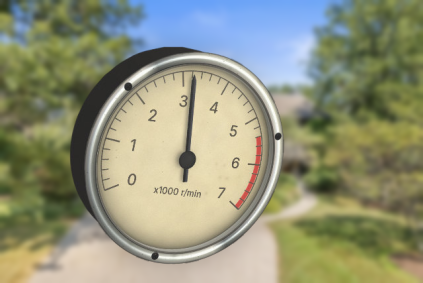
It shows value=3200 unit=rpm
